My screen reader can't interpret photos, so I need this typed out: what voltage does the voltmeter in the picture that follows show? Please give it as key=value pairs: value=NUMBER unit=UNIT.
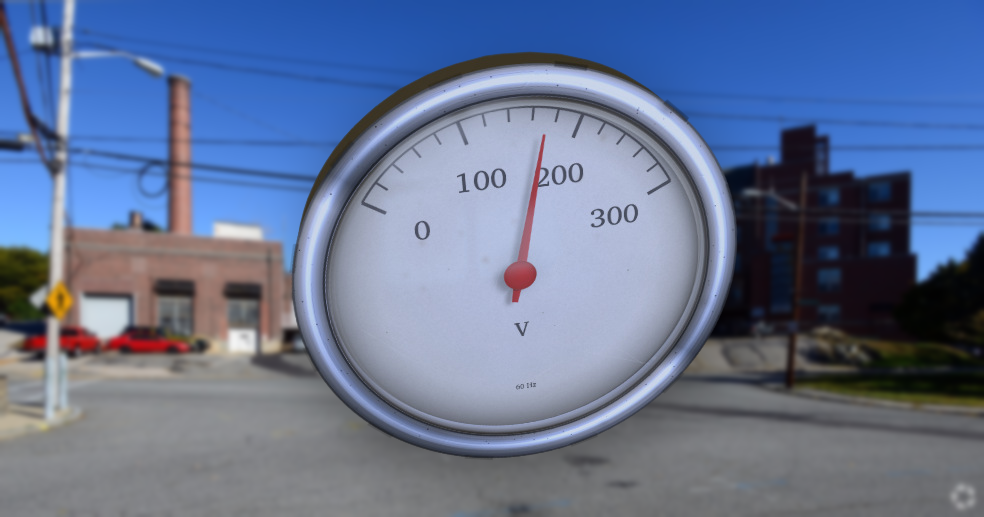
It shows value=170 unit=V
